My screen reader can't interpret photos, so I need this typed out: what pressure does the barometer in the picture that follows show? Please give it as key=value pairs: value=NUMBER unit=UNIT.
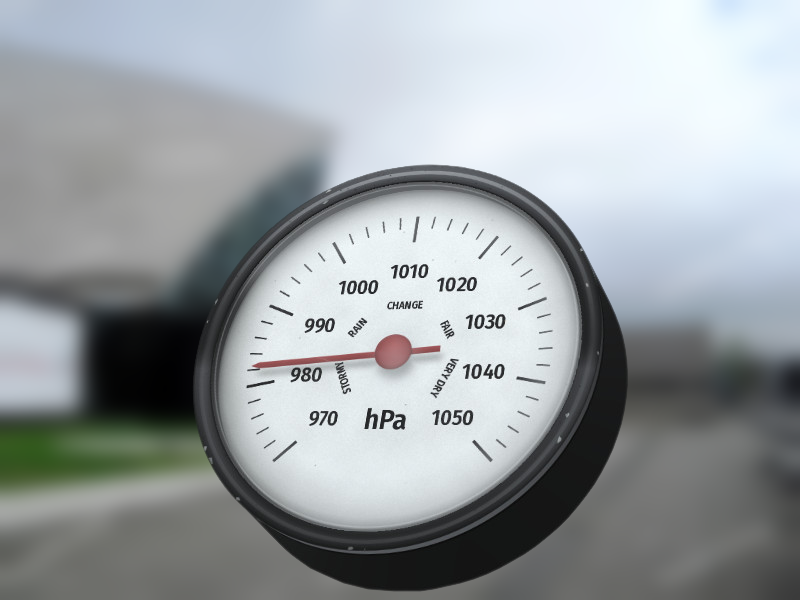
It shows value=982 unit=hPa
